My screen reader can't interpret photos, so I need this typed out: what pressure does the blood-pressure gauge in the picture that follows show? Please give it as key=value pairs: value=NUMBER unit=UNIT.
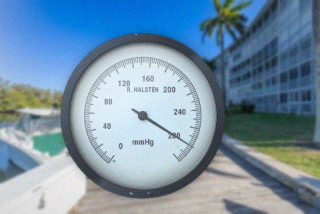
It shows value=280 unit=mmHg
